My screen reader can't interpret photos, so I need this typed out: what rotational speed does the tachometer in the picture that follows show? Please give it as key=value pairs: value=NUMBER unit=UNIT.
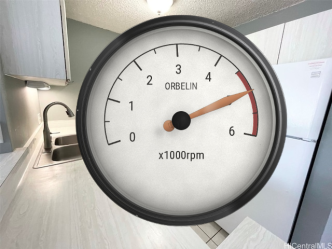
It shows value=5000 unit=rpm
